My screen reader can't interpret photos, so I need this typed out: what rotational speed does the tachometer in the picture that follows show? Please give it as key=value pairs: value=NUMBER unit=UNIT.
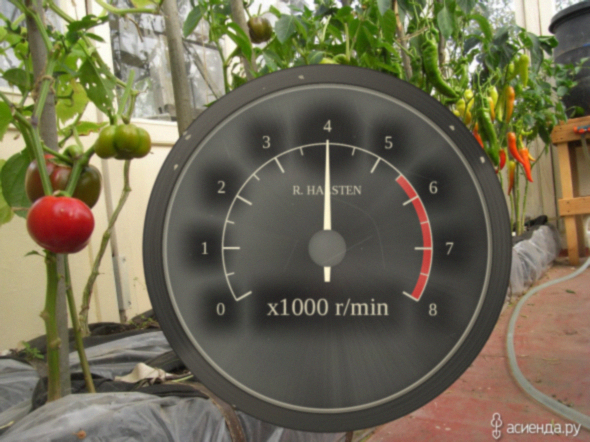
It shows value=4000 unit=rpm
